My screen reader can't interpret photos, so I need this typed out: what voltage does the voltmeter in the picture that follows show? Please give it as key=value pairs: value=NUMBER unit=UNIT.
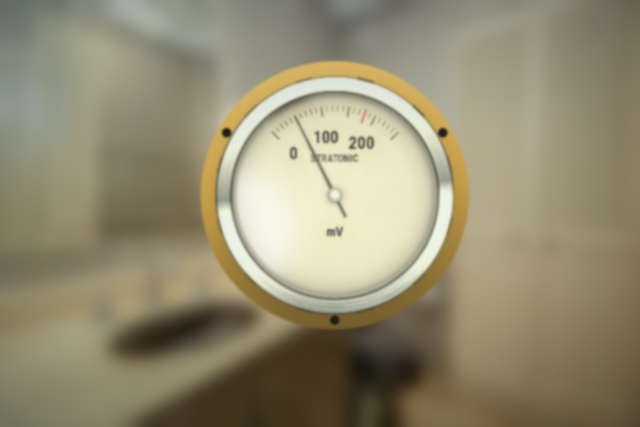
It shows value=50 unit=mV
